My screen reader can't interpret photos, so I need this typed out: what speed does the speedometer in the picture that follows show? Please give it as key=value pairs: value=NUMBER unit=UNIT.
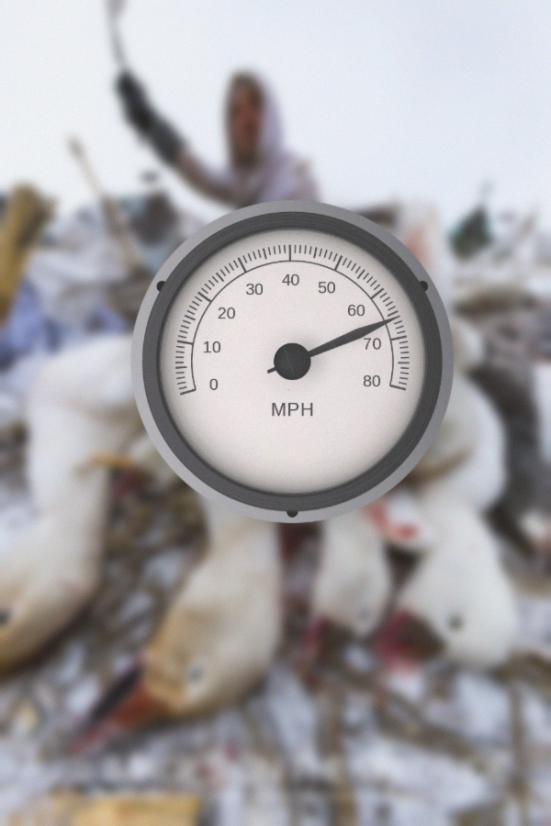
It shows value=66 unit=mph
